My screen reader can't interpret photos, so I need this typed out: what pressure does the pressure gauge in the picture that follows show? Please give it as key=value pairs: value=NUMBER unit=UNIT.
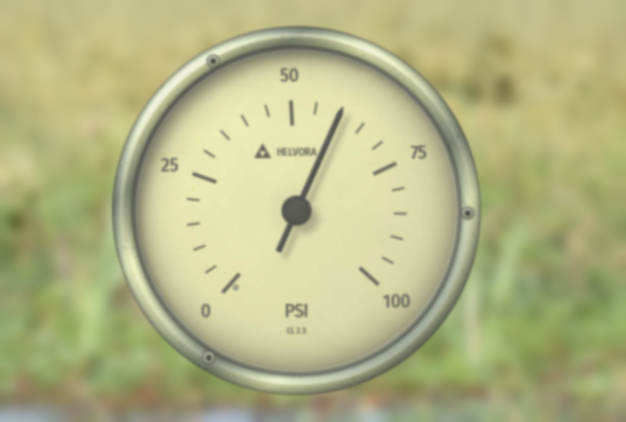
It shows value=60 unit=psi
